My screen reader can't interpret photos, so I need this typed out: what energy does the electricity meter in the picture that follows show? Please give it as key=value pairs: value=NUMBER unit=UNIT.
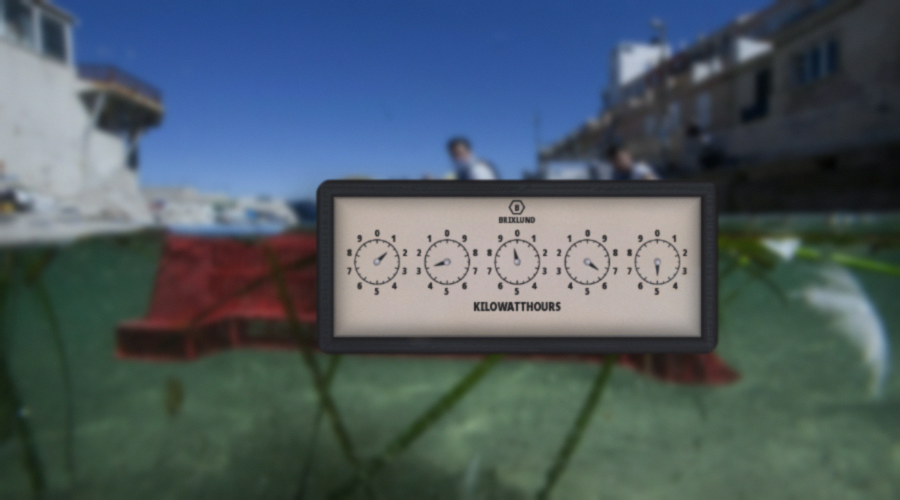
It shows value=12965 unit=kWh
